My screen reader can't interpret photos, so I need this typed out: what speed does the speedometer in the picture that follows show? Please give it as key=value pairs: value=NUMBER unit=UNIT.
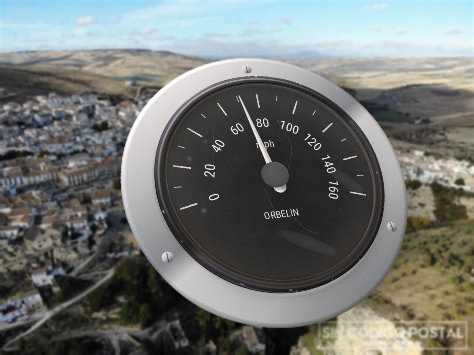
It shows value=70 unit=mph
